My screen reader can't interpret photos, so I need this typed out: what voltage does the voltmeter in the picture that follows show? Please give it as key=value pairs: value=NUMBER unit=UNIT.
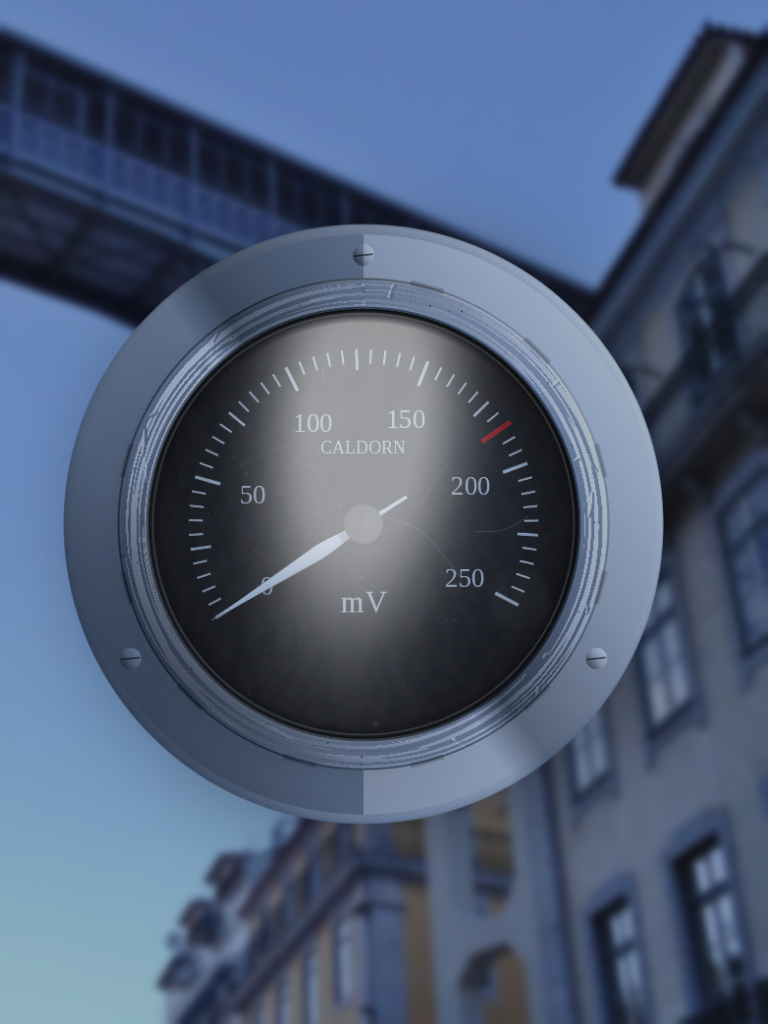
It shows value=0 unit=mV
